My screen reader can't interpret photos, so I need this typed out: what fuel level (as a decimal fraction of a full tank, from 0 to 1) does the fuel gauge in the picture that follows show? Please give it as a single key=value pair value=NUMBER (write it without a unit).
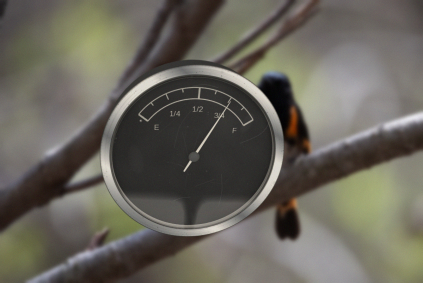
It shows value=0.75
